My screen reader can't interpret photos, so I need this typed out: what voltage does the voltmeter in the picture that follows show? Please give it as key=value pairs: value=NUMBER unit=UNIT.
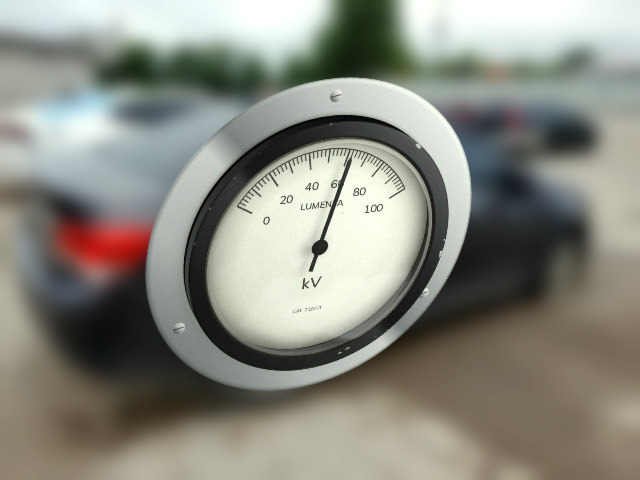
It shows value=60 unit=kV
